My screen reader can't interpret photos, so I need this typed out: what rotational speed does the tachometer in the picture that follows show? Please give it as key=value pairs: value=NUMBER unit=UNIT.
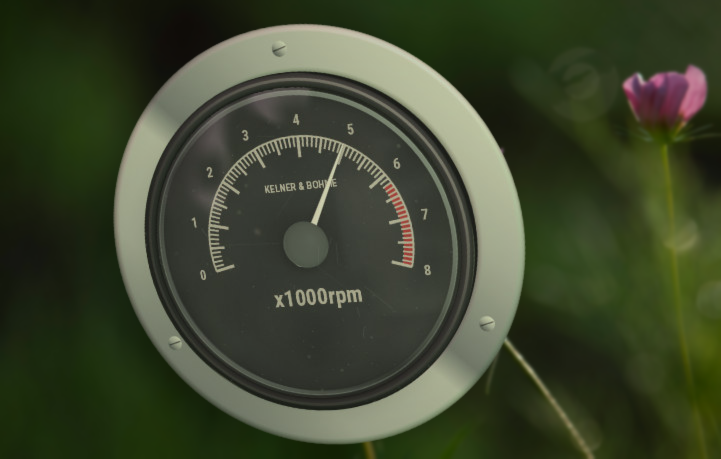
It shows value=5000 unit=rpm
